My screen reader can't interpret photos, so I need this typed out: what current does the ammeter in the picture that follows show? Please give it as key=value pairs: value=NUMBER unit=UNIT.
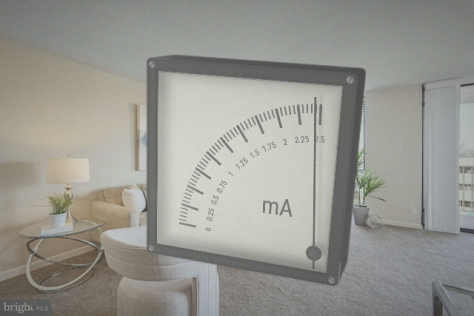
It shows value=2.45 unit=mA
